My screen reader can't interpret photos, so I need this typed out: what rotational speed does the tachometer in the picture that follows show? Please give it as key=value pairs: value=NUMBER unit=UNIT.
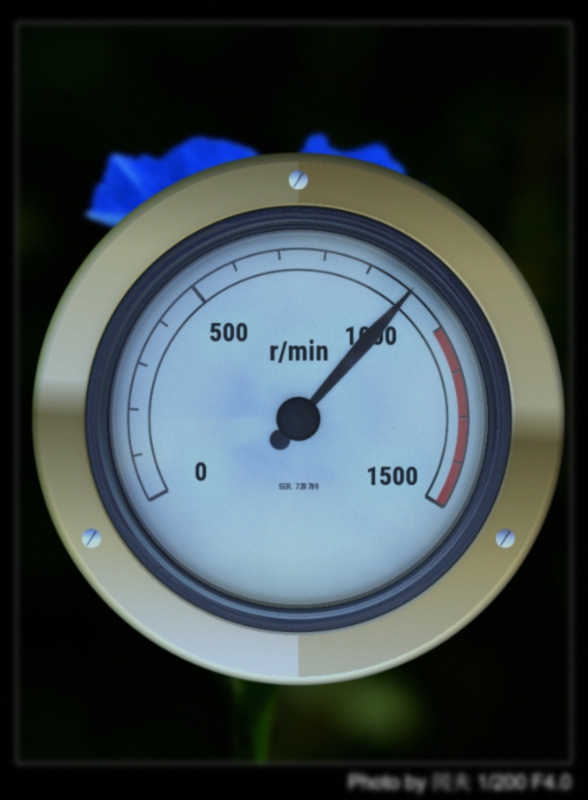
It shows value=1000 unit=rpm
